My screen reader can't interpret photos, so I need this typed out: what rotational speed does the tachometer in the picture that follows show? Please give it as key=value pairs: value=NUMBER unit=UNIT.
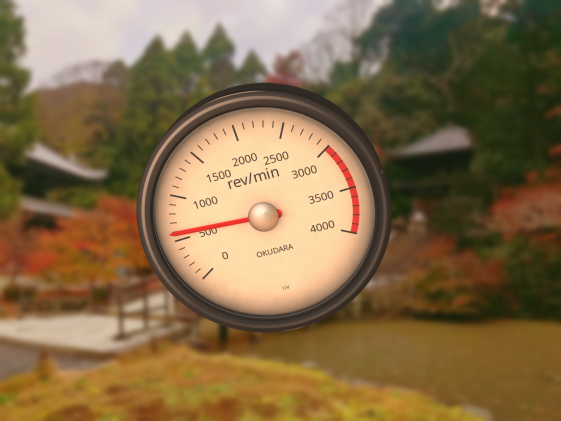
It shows value=600 unit=rpm
